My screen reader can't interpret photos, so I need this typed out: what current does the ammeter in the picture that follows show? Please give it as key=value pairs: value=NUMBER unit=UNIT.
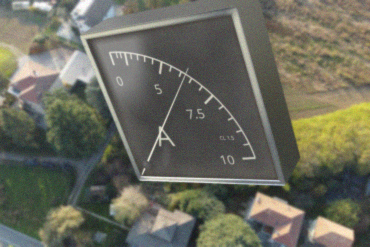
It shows value=6.25 unit=A
